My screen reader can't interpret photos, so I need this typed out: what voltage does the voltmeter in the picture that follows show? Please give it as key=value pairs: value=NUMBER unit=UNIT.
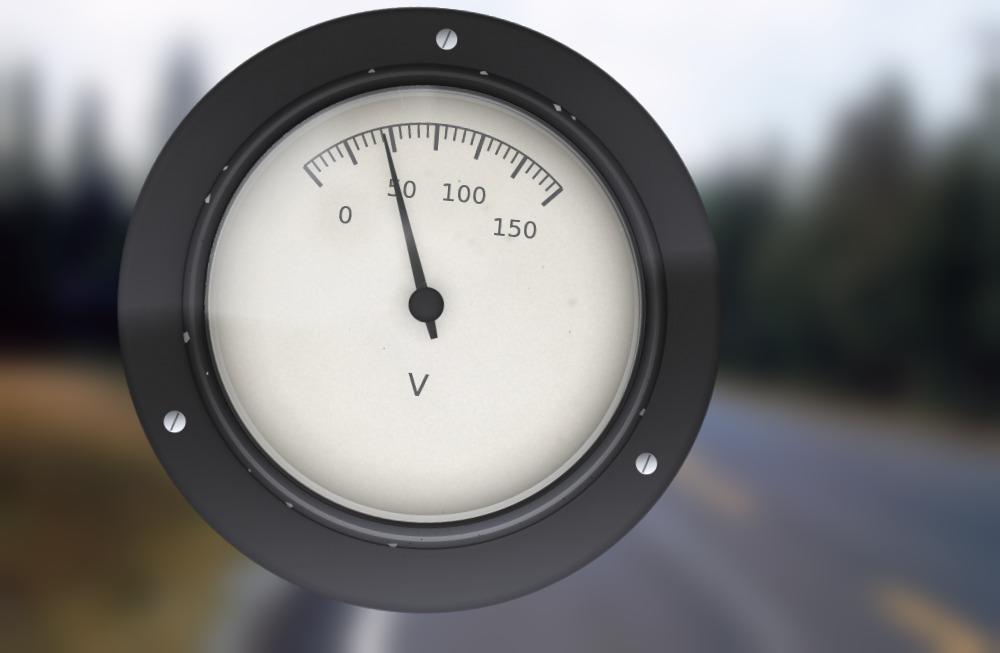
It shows value=45 unit=V
